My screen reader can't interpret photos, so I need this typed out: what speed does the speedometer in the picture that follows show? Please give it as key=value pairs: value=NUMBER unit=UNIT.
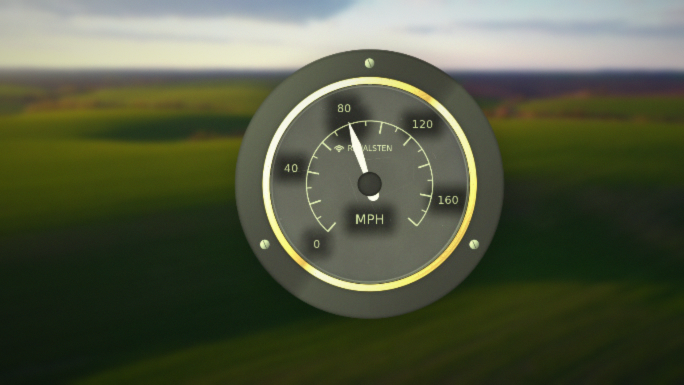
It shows value=80 unit=mph
